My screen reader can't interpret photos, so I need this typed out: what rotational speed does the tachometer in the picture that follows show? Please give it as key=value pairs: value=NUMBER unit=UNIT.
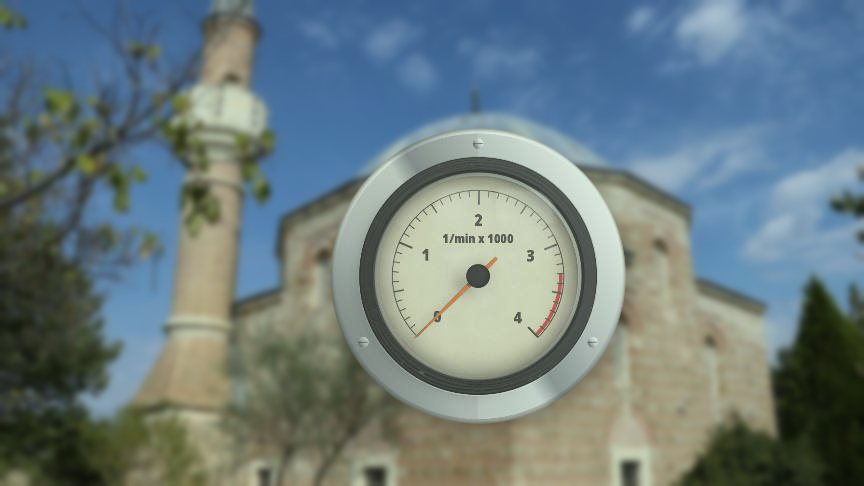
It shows value=0 unit=rpm
